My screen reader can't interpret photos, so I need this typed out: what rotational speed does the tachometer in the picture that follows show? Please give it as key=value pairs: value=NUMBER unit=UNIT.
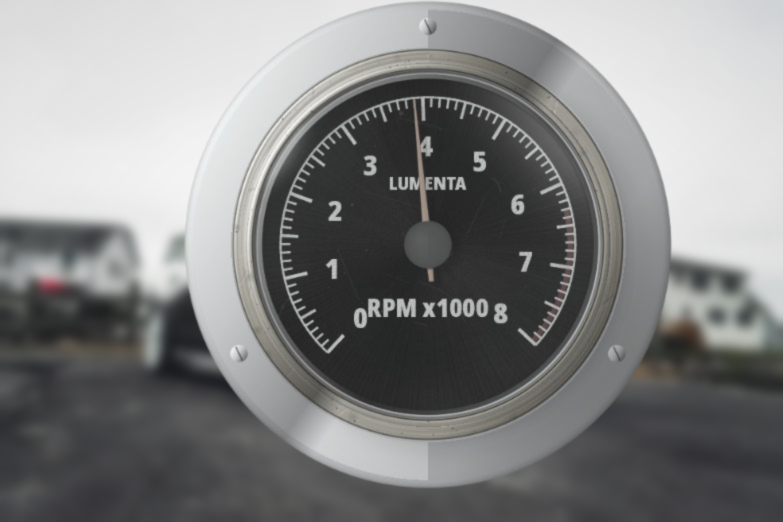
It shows value=3900 unit=rpm
